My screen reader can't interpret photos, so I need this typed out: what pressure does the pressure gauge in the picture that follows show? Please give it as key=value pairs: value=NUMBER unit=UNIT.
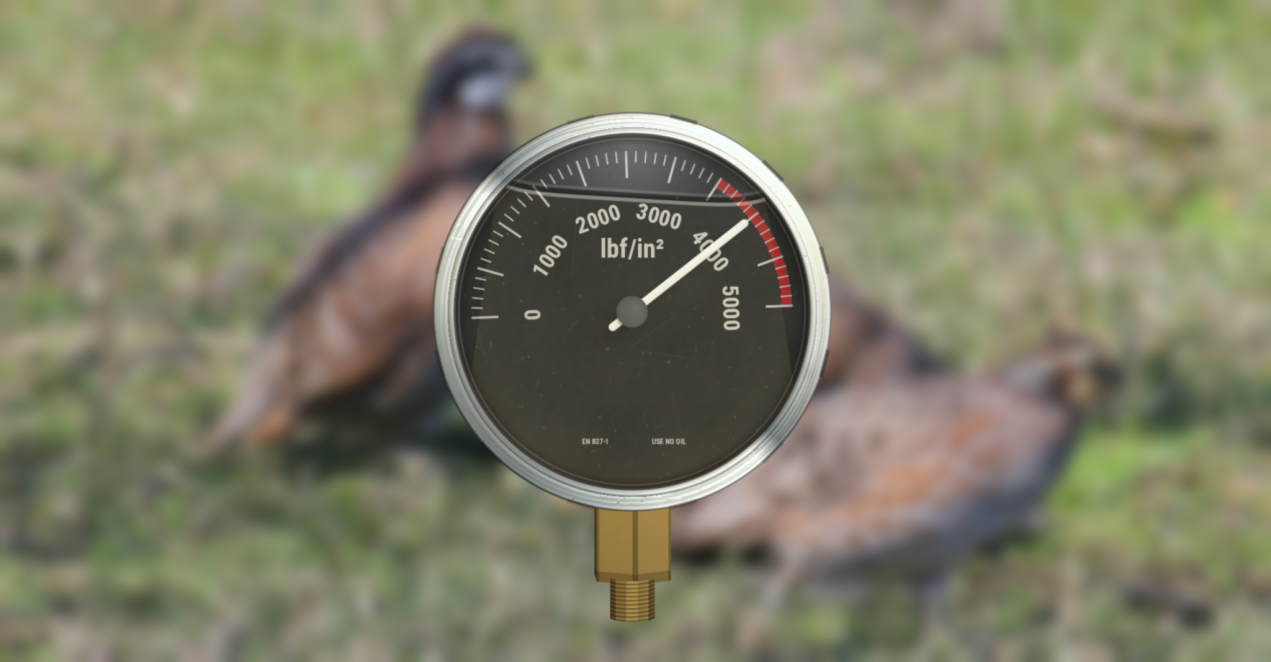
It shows value=4000 unit=psi
